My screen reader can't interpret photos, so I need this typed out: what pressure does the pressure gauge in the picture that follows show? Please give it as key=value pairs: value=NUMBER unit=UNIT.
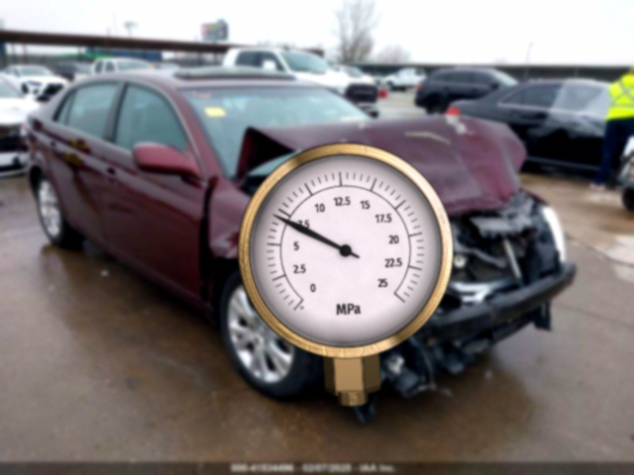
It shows value=7 unit=MPa
